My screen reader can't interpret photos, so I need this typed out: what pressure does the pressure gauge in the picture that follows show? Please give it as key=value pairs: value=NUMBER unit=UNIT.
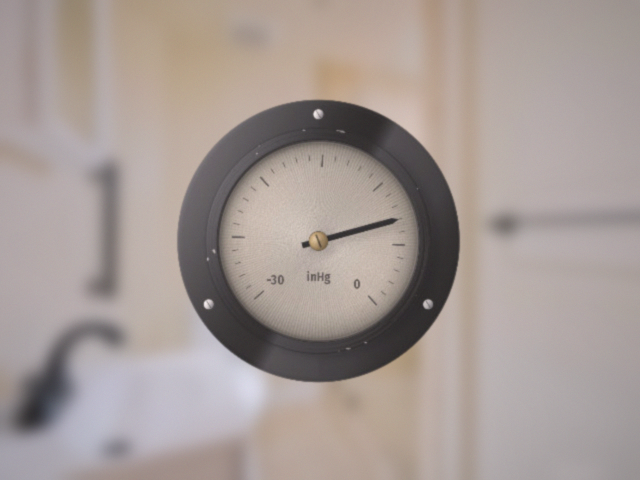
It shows value=-7 unit=inHg
